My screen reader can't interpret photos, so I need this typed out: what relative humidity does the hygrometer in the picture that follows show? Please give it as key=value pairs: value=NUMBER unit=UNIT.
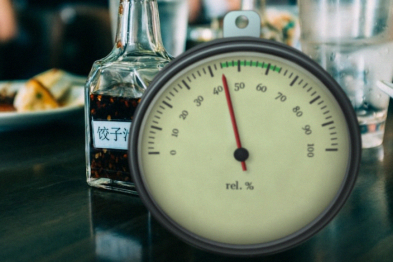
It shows value=44 unit=%
